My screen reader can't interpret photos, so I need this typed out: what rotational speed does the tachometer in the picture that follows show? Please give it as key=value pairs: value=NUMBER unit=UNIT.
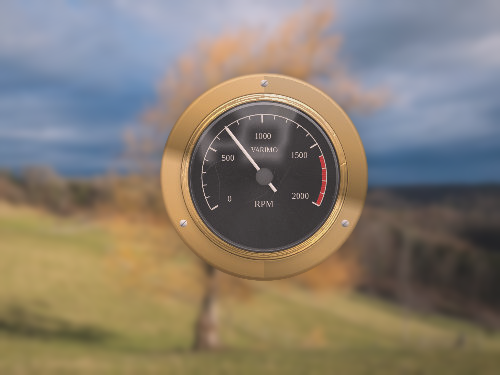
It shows value=700 unit=rpm
